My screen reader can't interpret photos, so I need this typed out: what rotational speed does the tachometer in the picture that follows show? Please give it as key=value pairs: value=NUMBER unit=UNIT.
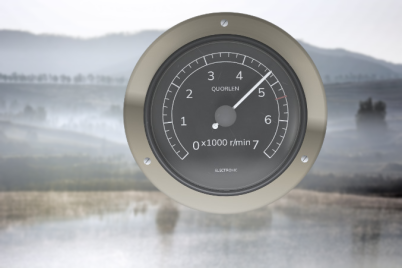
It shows value=4700 unit=rpm
